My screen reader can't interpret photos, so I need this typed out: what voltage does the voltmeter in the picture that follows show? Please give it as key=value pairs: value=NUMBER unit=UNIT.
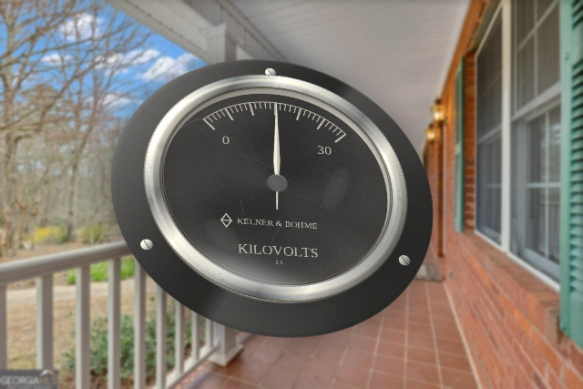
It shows value=15 unit=kV
